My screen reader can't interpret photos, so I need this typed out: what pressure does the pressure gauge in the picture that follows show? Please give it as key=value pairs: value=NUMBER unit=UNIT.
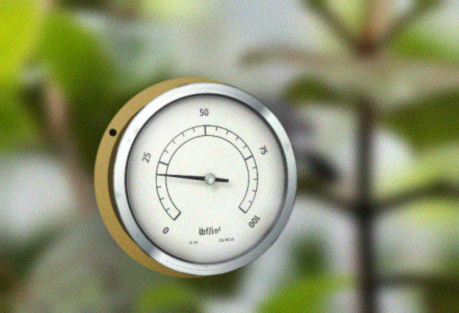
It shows value=20 unit=psi
